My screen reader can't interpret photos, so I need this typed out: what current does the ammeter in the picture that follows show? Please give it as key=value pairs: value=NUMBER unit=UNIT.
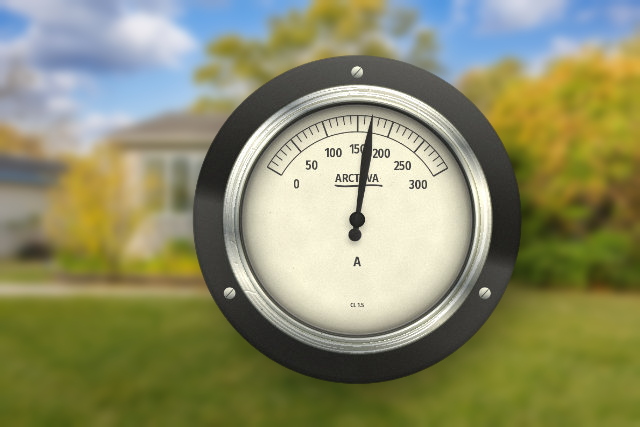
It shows value=170 unit=A
